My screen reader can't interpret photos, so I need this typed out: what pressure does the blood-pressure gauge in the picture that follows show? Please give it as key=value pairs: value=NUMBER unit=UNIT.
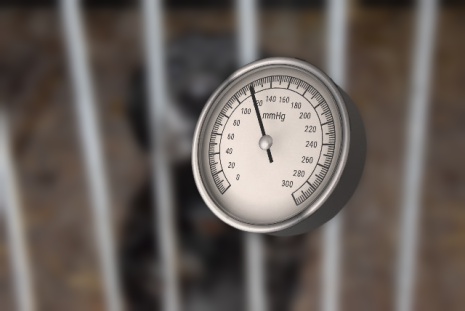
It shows value=120 unit=mmHg
